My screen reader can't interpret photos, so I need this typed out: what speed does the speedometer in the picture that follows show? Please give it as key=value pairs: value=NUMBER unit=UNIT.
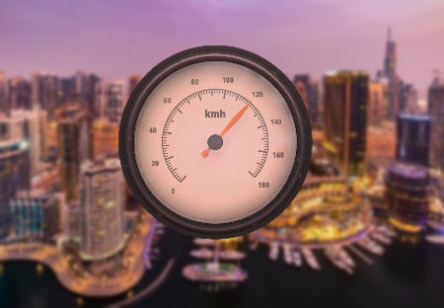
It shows value=120 unit=km/h
